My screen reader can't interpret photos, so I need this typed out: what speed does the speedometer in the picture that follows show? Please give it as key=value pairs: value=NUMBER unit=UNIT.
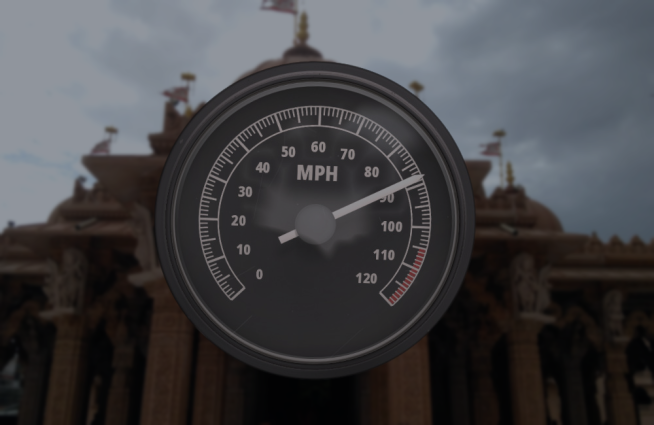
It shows value=88 unit=mph
